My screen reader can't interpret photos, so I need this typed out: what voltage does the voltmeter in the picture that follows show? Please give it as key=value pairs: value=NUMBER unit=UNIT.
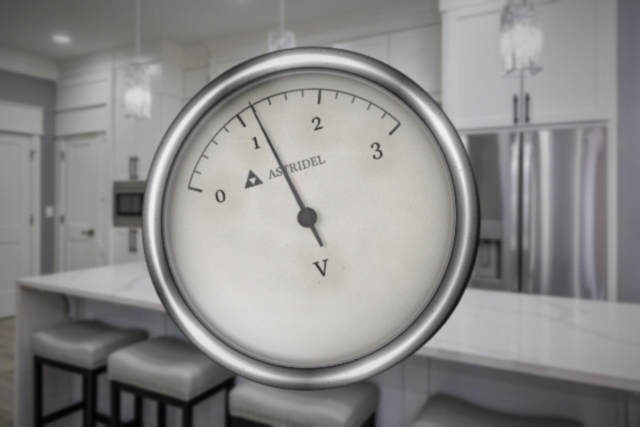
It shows value=1.2 unit=V
